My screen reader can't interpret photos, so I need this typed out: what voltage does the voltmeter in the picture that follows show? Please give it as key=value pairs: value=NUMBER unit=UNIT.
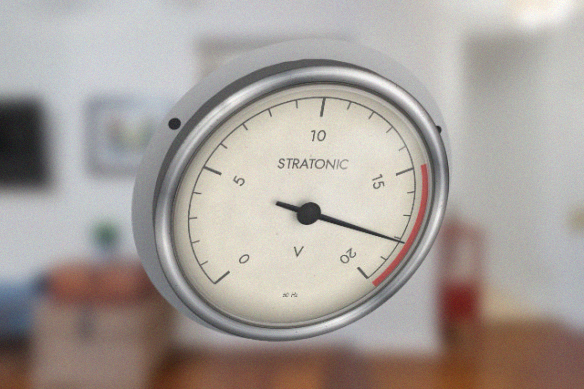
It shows value=18 unit=V
